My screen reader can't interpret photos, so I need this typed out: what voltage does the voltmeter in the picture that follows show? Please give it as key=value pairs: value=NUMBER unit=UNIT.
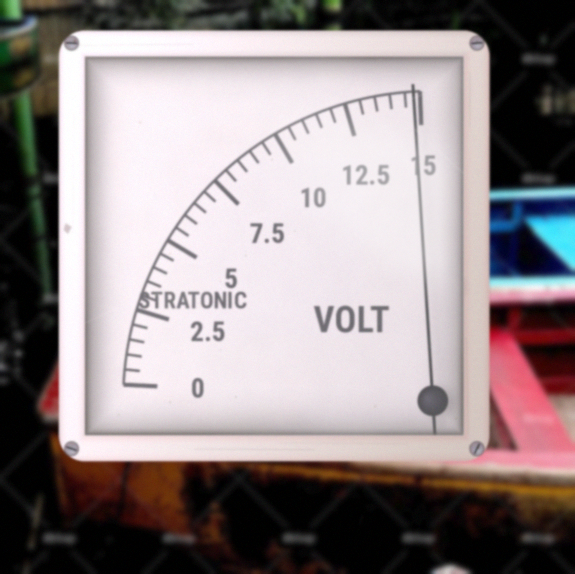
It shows value=14.75 unit=V
